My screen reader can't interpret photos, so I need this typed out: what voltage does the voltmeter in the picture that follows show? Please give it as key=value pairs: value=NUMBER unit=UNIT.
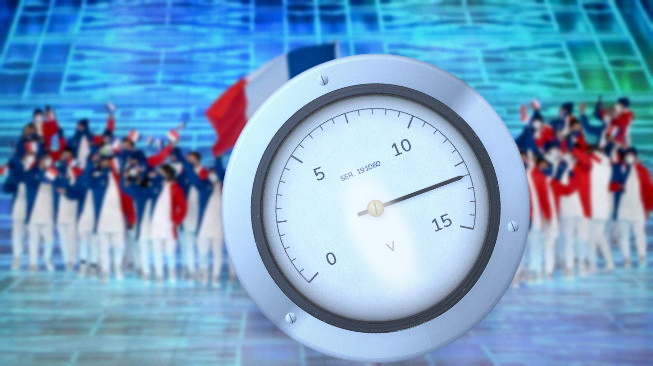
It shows value=13 unit=V
